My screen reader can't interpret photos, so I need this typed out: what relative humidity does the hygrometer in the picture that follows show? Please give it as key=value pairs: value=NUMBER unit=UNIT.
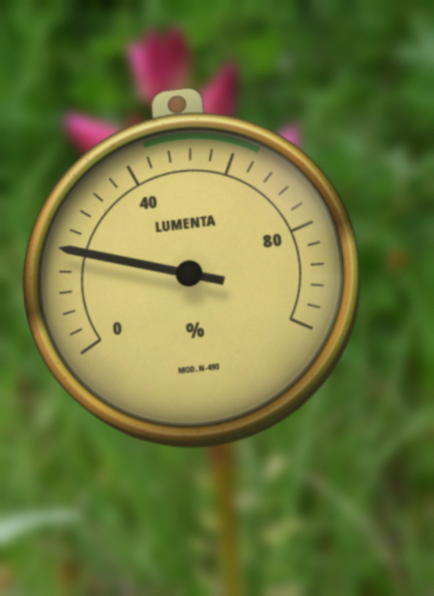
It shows value=20 unit=%
